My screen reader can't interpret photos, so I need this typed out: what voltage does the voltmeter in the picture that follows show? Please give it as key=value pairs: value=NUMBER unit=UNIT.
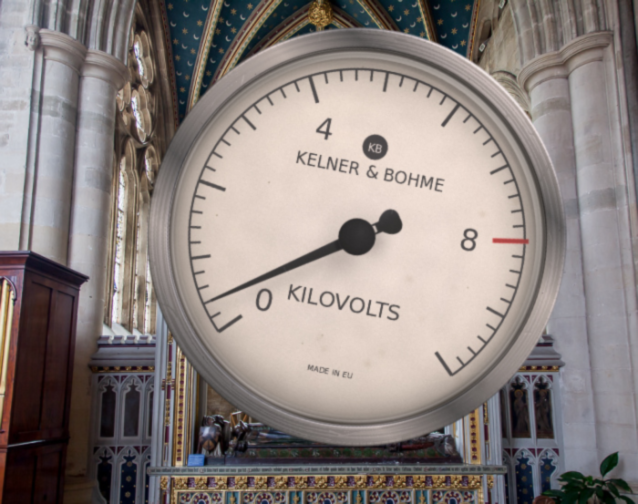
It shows value=0.4 unit=kV
